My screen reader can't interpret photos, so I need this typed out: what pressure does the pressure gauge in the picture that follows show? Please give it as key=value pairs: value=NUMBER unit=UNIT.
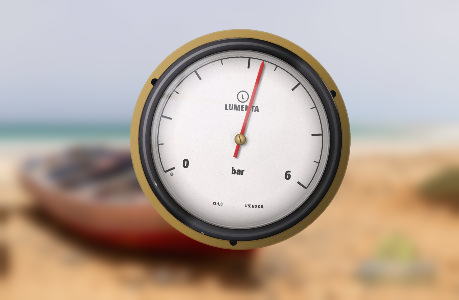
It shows value=3.25 unit=bar
